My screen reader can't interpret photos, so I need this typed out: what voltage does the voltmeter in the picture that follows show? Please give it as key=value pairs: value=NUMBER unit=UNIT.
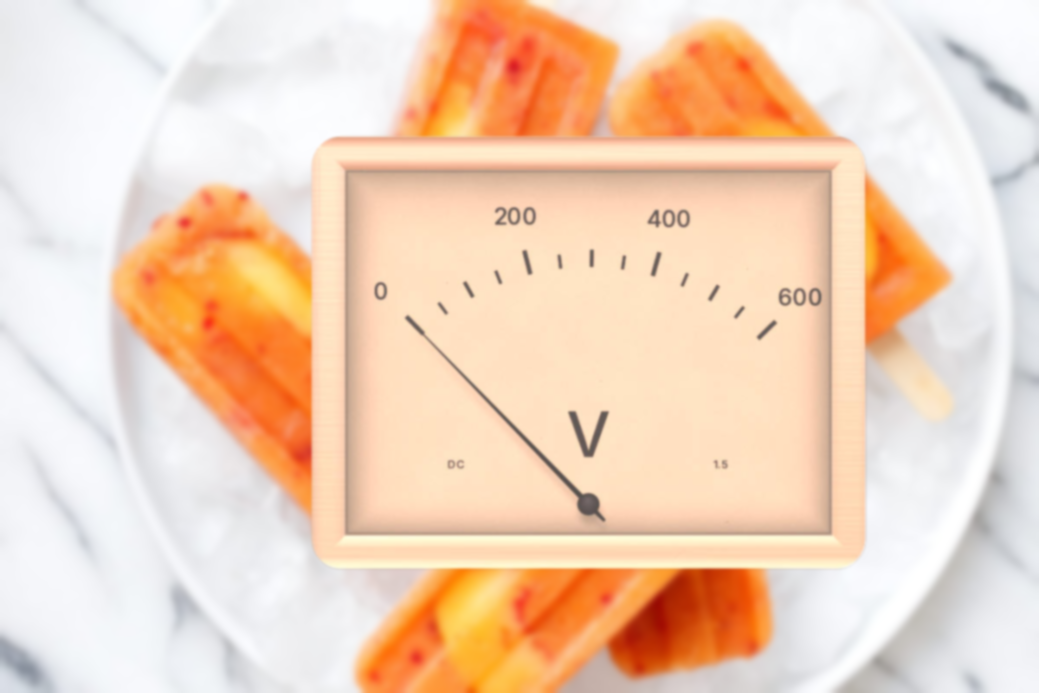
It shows value=0 unit=V
